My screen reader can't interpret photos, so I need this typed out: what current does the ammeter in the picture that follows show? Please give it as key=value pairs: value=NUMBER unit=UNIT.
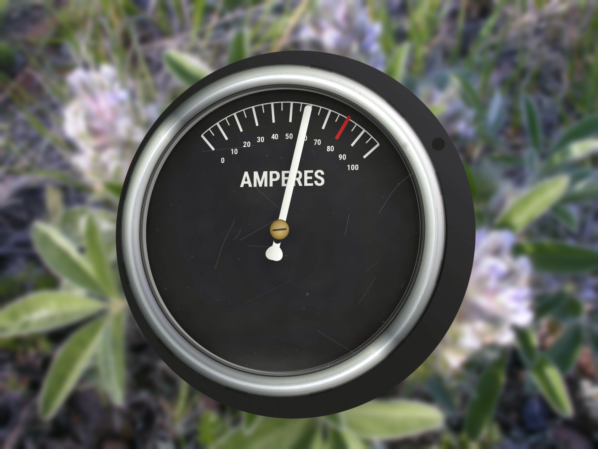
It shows value=60 unit=A
